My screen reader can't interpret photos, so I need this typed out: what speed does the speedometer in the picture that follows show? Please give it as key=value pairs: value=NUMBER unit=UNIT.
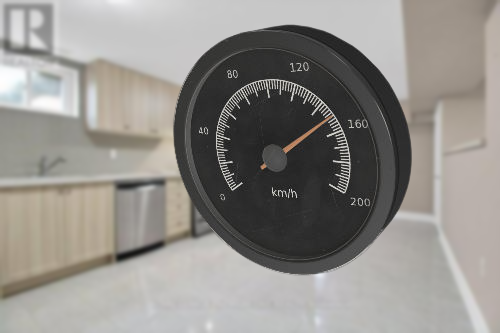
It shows value=150 unit=km/h
